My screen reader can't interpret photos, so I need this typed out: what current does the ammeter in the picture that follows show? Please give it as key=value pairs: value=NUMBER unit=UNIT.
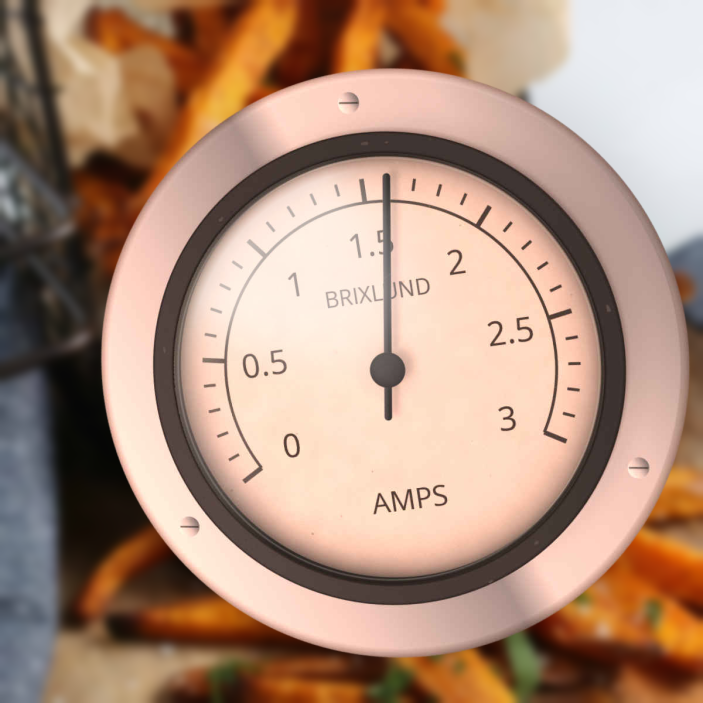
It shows value=1.6 unit=A
